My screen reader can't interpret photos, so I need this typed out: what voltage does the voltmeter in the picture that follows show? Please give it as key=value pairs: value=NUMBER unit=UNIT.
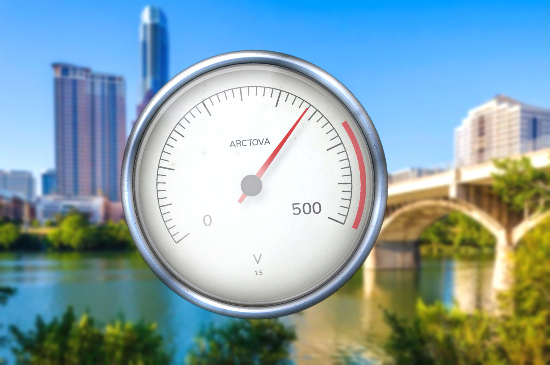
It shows value=340 unit=V
